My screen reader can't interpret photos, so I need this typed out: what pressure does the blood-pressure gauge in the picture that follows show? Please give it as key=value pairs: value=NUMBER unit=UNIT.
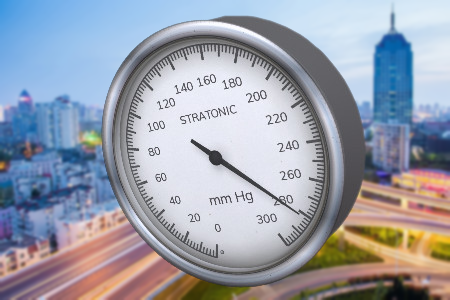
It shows value=280 unit=mmHg
